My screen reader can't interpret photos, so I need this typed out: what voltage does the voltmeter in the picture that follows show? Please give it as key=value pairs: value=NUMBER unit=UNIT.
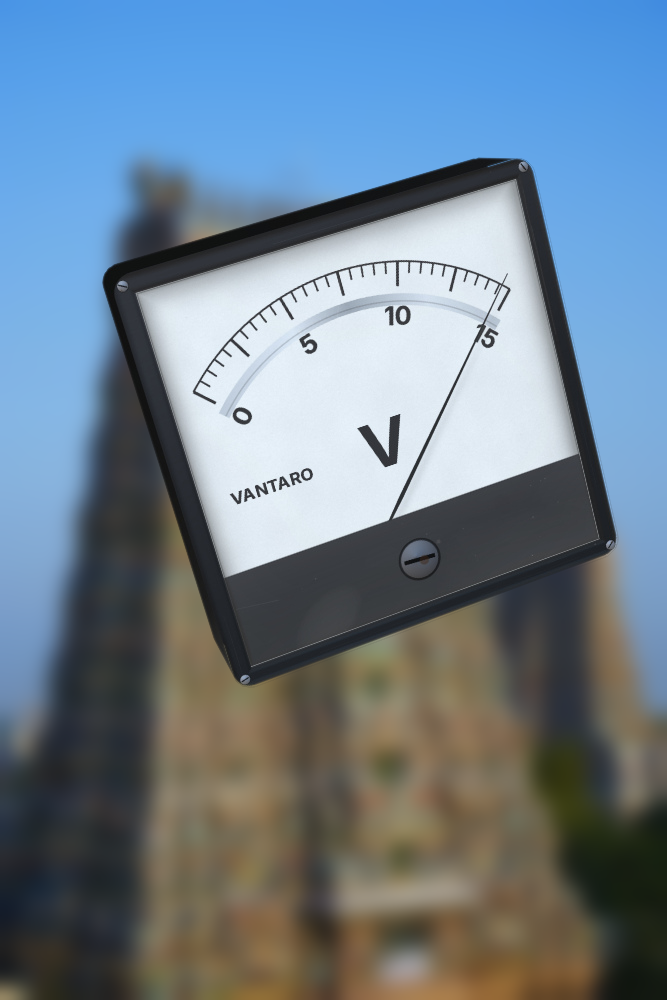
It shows value=14.5 unit=V
